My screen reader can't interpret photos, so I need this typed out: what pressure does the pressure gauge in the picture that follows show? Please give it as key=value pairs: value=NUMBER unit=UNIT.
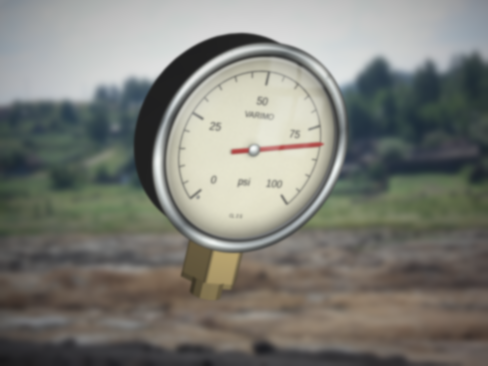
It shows value=80 unit=psi
